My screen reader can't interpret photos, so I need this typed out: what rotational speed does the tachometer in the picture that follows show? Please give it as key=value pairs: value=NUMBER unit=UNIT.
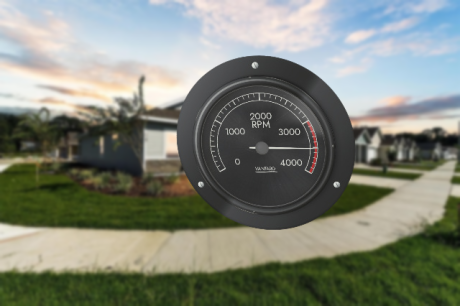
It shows value=3500 unit=rpm
